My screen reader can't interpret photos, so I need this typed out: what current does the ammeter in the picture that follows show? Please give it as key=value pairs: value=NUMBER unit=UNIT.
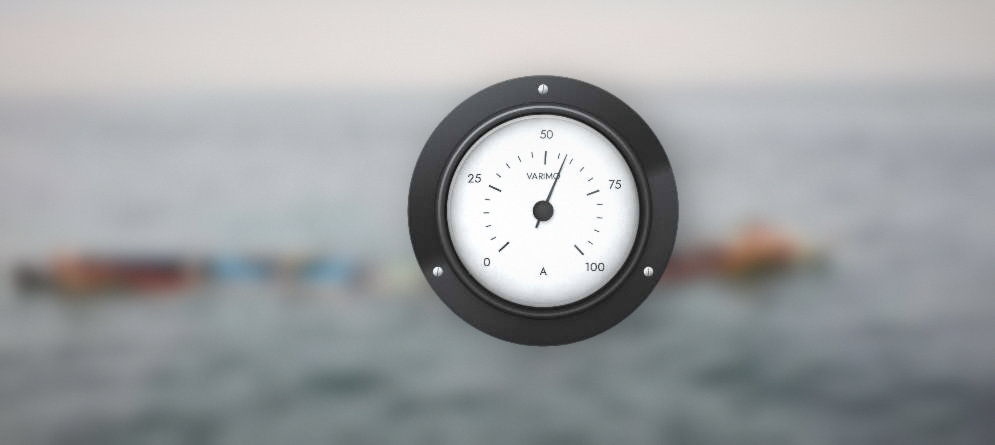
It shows value=57.5 unit=A
